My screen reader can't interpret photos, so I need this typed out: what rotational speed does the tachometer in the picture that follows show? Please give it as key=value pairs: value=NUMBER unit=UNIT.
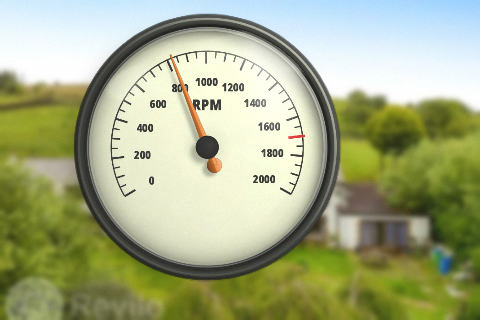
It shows value=825 unit=rpm
